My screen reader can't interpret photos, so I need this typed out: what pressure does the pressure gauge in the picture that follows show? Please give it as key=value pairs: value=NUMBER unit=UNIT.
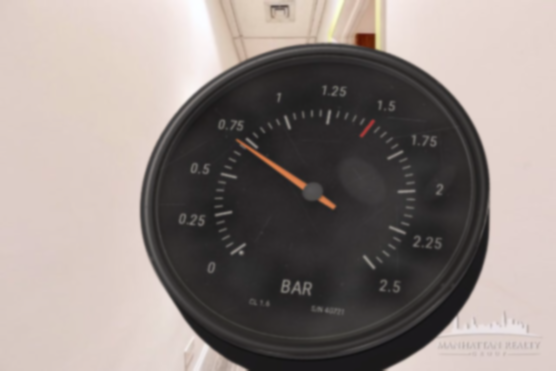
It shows value=0.7 unit=bar
